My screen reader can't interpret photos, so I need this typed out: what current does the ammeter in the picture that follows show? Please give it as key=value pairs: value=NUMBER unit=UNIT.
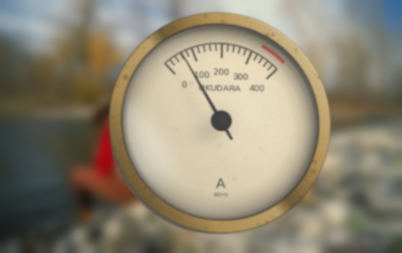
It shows value=60 unit=A
